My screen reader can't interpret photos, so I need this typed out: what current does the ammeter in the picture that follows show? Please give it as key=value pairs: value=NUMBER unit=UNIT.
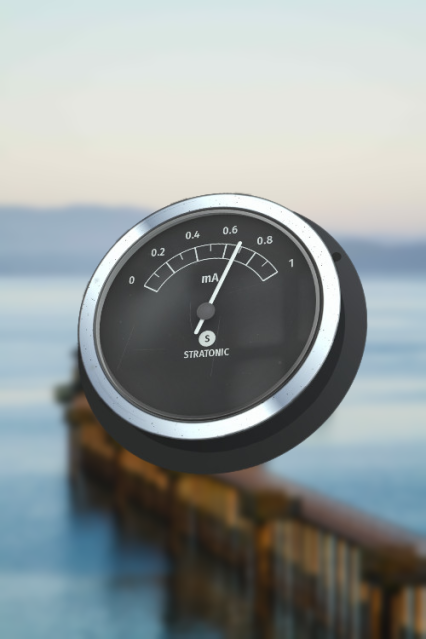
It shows value=0.7 unit=mA
